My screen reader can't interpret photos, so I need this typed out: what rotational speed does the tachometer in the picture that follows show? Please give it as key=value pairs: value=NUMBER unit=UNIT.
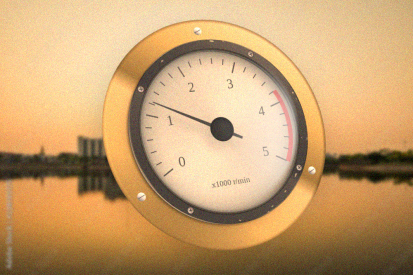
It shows value=1200 unit=rpm
